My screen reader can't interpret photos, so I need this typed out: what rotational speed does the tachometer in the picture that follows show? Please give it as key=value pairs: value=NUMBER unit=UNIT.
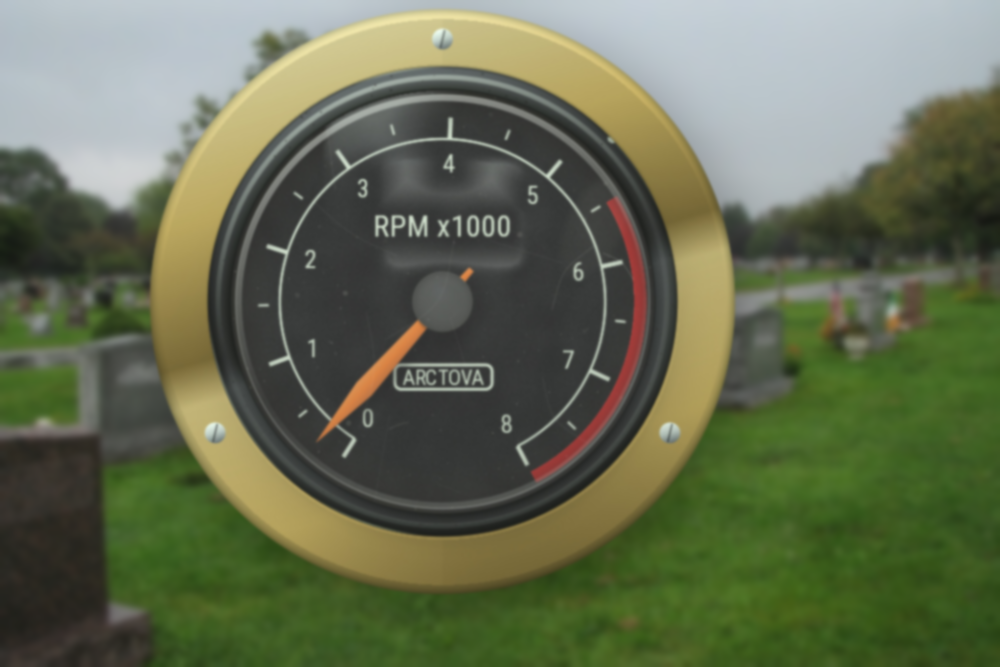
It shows value=250 unit=rpm
